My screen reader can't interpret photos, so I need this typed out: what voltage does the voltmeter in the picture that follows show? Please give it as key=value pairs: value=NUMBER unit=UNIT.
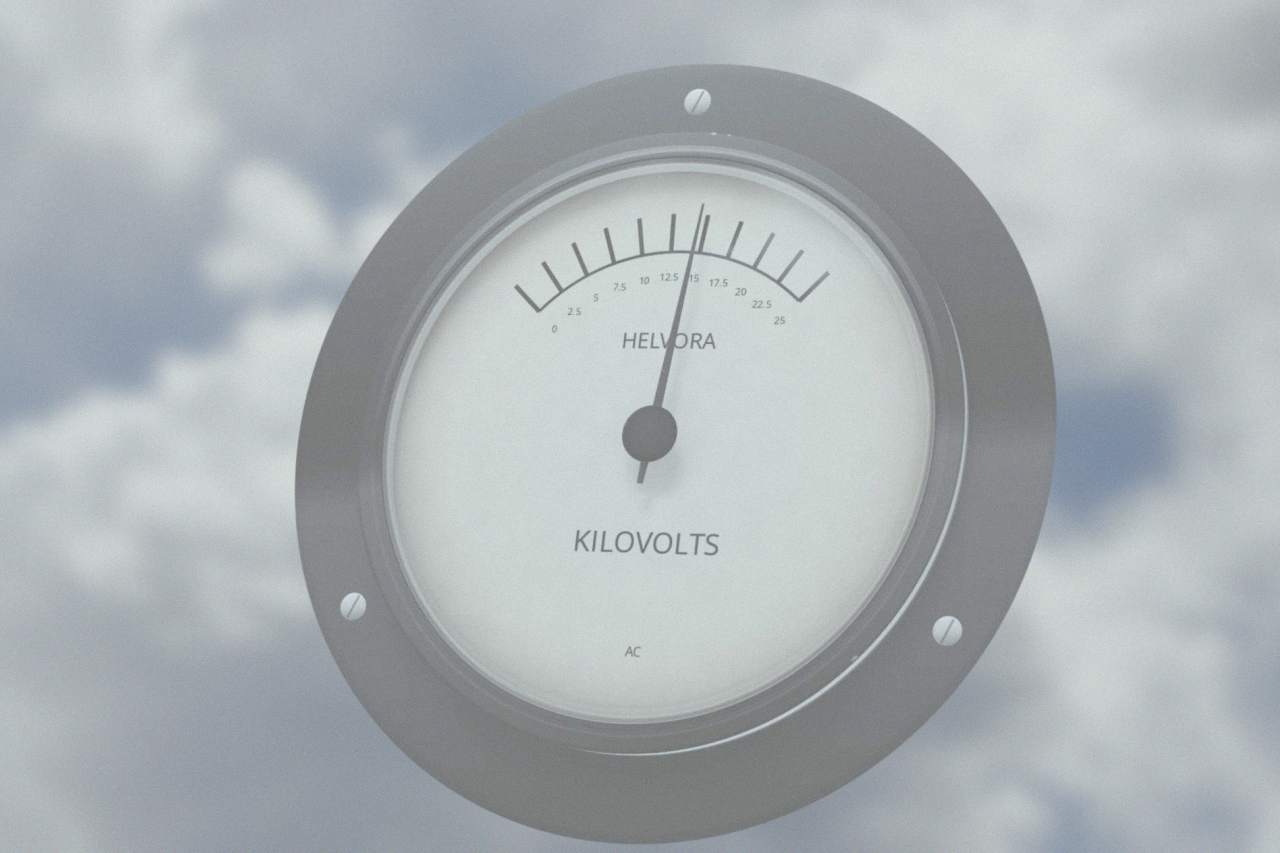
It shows value=15 unit=kV
